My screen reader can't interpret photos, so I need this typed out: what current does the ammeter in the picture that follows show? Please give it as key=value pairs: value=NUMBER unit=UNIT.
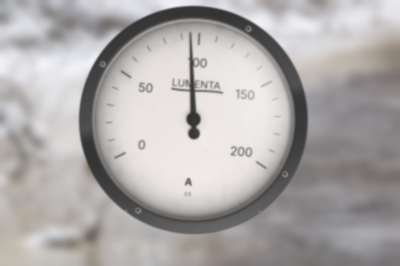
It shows value=95 unit=A
